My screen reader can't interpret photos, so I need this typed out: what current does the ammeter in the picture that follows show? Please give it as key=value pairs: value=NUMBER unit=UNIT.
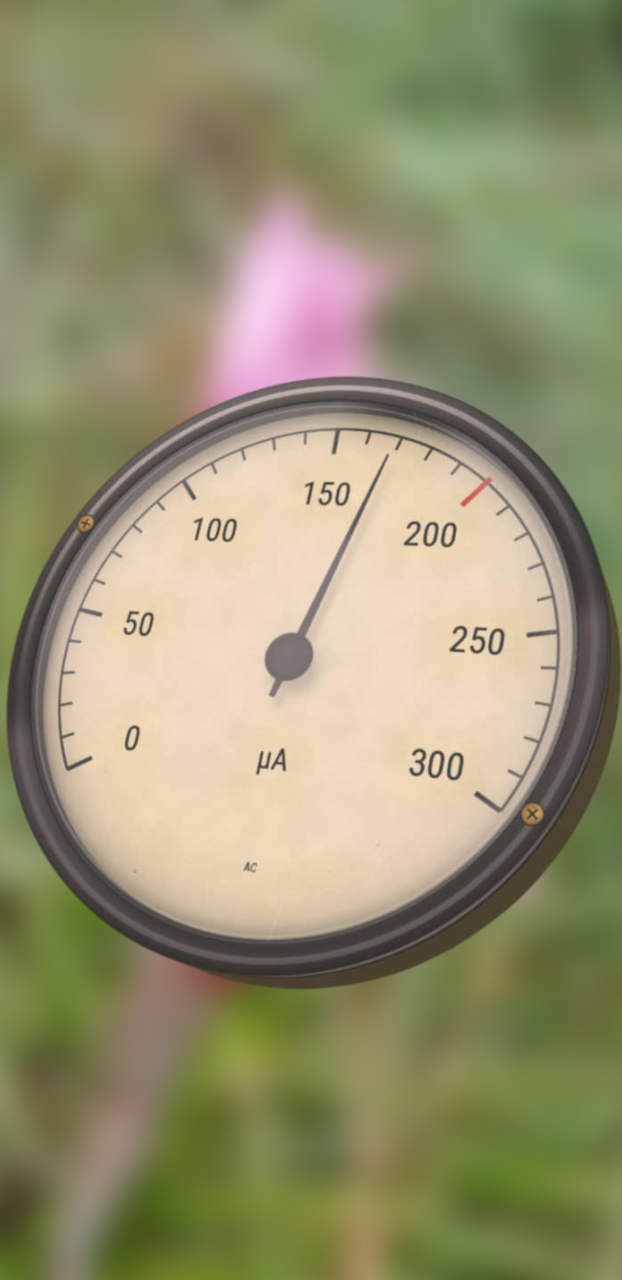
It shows value=170 unit=µA
